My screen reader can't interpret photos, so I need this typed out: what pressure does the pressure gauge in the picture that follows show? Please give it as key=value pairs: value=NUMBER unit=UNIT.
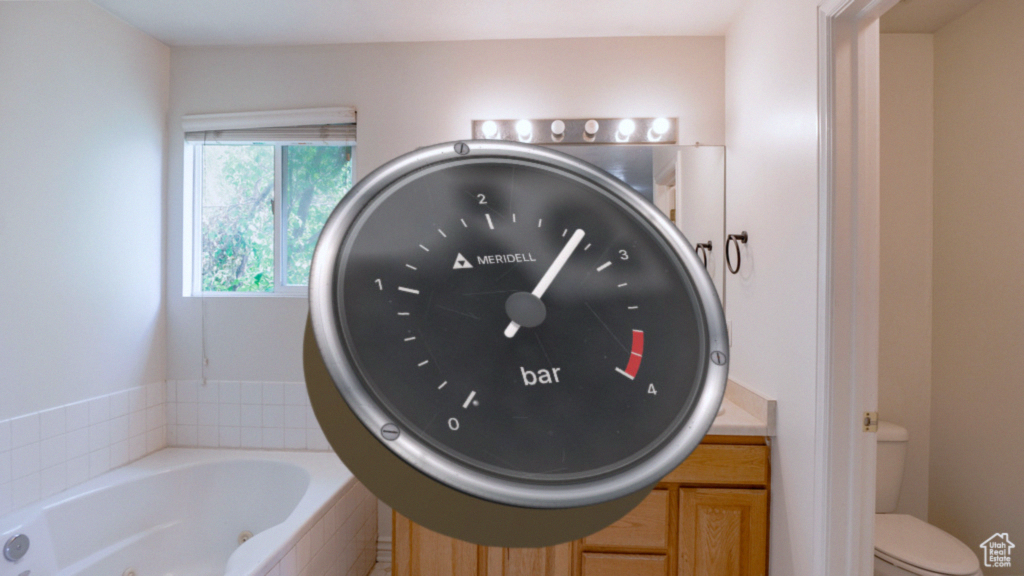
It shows value=2.7 unit=bar
